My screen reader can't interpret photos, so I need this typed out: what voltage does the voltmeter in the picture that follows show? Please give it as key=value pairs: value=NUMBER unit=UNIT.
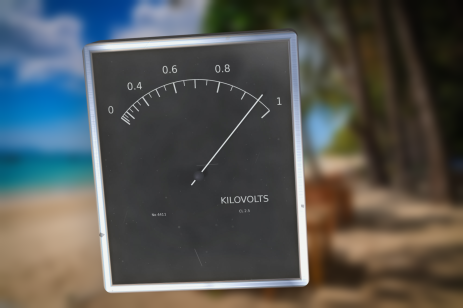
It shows value=0.95 unit=kV
